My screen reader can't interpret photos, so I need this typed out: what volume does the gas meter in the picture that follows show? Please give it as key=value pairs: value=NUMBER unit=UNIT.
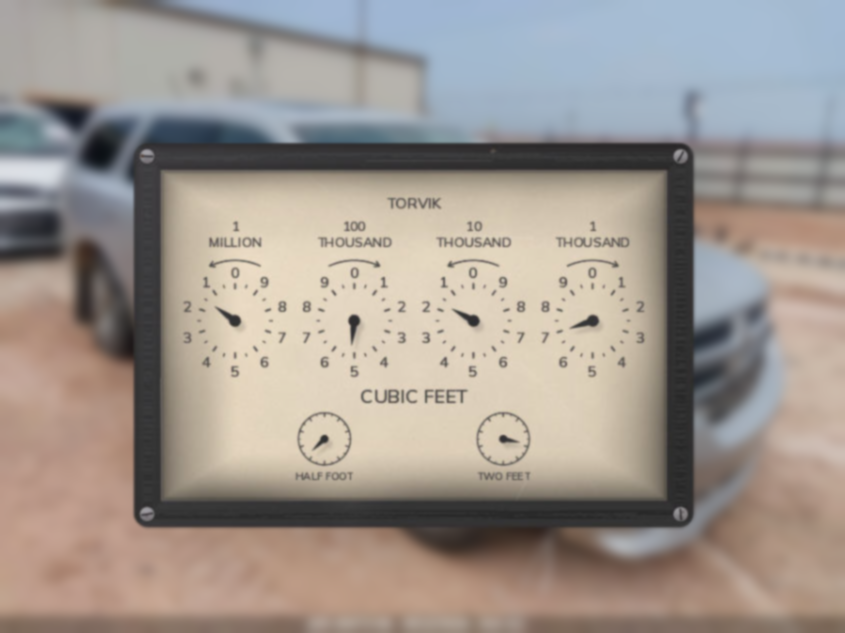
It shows value=151700 unit=ft³
